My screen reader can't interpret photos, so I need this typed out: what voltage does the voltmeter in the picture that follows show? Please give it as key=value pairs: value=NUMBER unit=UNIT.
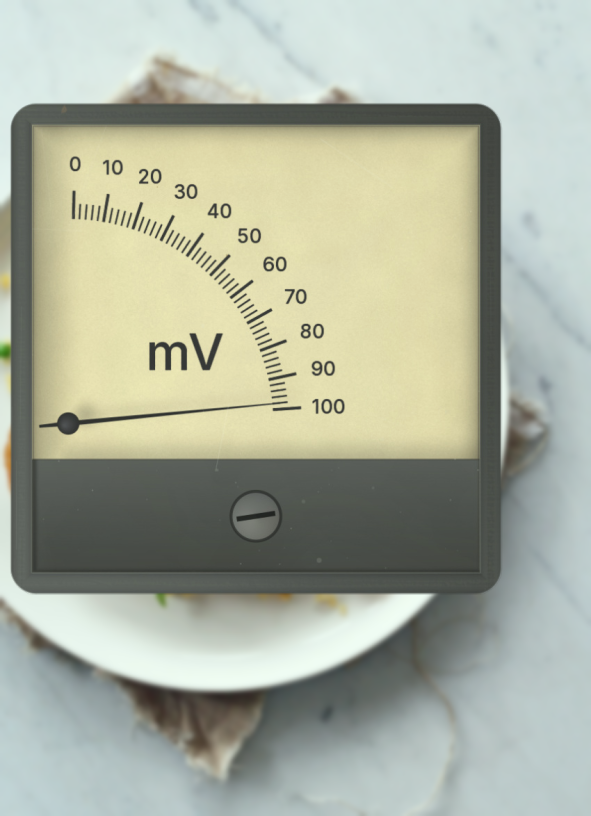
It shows value=98 unit=mV
